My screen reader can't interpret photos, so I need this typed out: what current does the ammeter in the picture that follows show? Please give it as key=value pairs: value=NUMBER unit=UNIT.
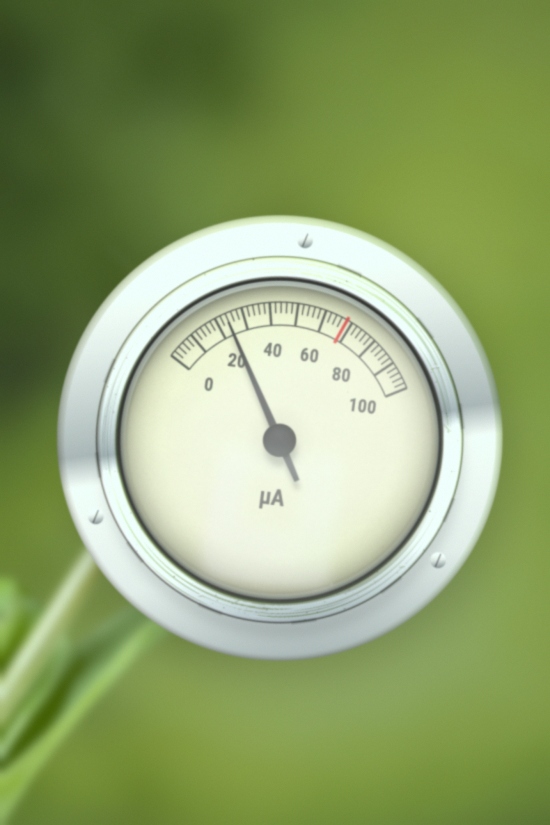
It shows value=24 unit=µA
